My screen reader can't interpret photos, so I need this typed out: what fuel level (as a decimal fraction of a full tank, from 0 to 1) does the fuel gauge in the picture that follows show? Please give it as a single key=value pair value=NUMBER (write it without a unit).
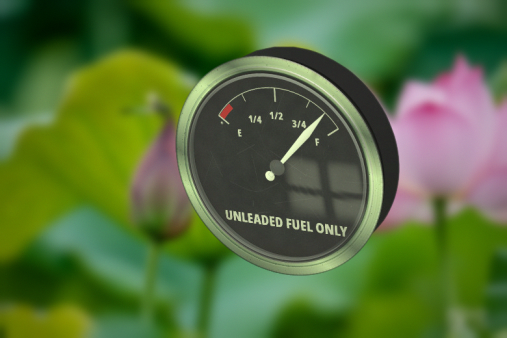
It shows value=0.875
